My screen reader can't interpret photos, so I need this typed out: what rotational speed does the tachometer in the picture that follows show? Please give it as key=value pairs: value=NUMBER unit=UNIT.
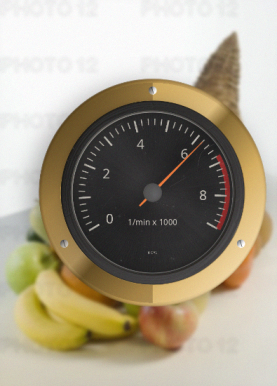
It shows value=6200 unit=rpm
